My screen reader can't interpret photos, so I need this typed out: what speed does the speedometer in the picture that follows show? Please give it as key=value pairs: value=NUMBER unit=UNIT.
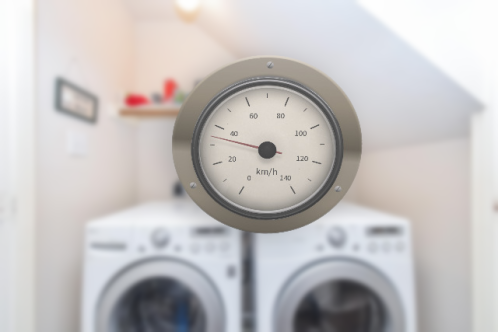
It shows value=35 unit=km/h
